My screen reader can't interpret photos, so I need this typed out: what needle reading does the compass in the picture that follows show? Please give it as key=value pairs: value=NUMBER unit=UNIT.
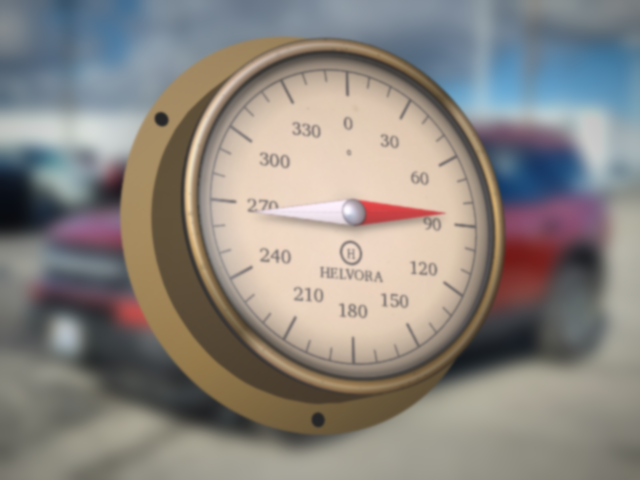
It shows value=85 unit=°
